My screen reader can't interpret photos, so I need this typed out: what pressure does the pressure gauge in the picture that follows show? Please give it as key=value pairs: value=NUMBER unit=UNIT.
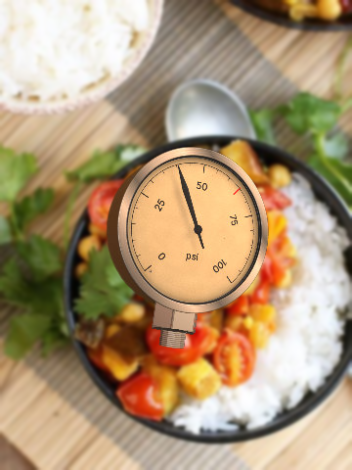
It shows value=40 unit=psi
